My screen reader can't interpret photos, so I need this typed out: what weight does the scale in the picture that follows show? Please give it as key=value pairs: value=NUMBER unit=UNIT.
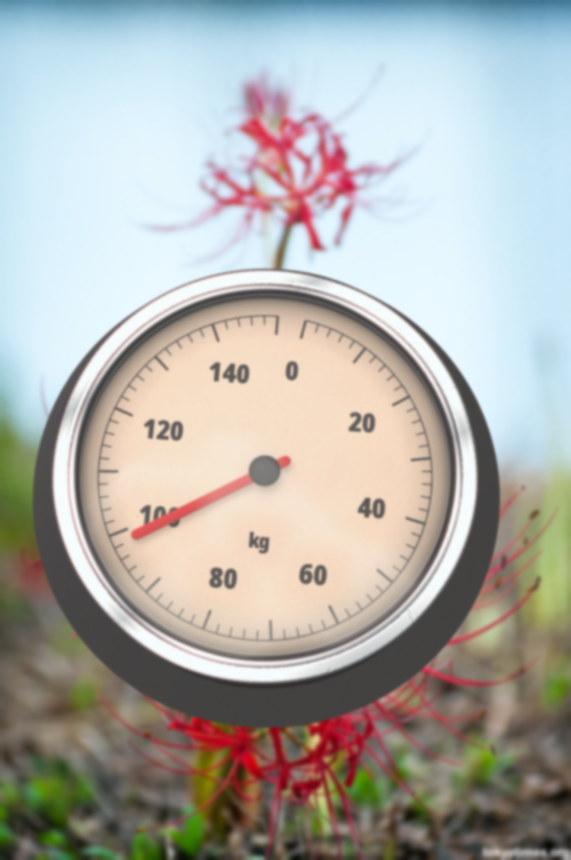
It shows value=98 unit=kg
